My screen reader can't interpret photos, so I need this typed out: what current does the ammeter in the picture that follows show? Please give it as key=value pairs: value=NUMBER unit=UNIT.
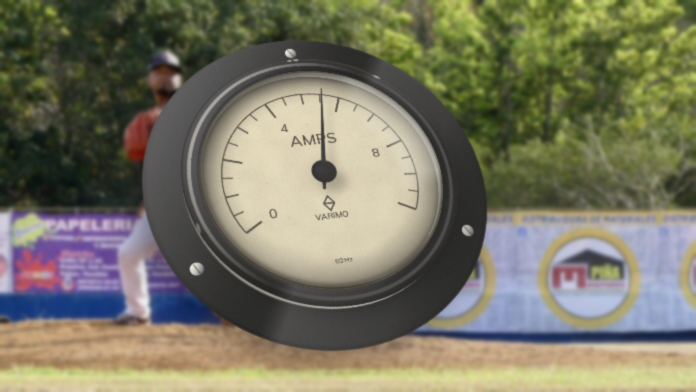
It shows value=5.5 unit=A
